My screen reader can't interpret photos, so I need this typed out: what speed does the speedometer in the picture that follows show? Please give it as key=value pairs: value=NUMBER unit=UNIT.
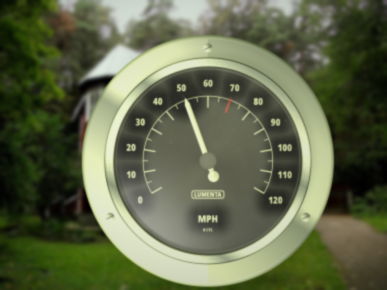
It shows value=50 unit=mph
